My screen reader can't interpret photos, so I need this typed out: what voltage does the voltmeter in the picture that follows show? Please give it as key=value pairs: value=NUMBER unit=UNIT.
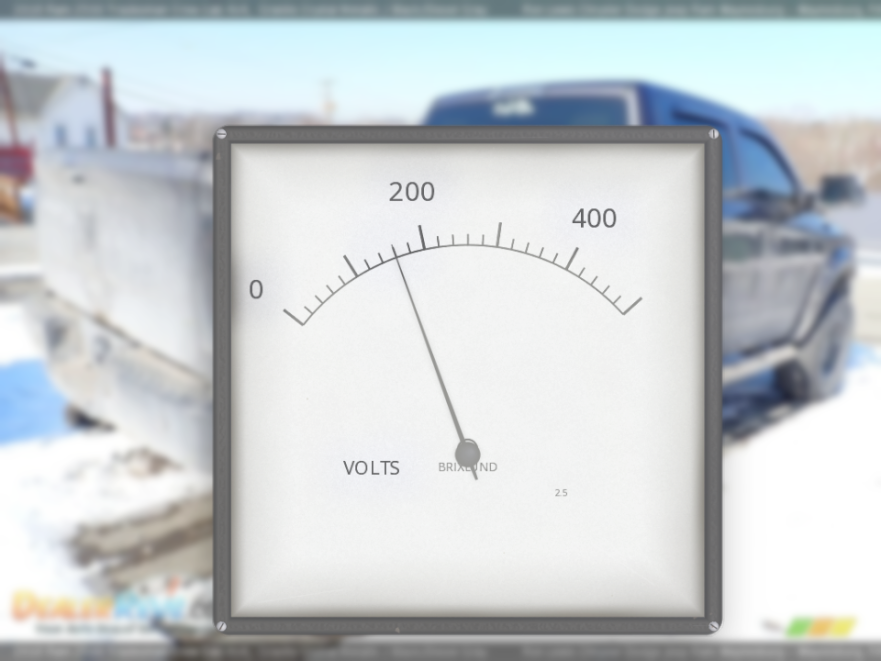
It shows value=160 unit=V
